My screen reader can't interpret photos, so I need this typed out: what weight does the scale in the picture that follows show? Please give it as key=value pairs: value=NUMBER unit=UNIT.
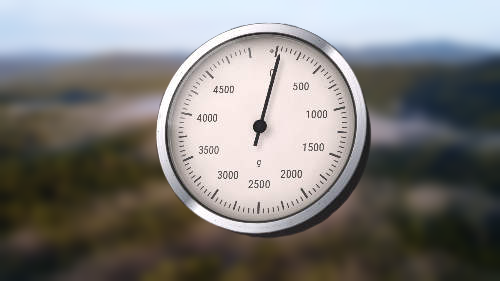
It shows value=50 unit=g
